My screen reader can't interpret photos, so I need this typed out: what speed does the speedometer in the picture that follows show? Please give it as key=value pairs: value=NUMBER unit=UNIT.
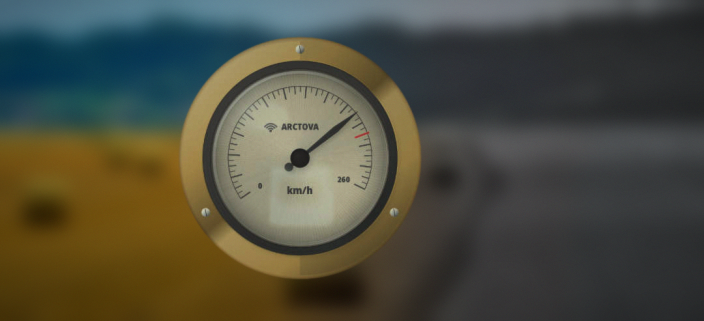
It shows value=190 unit=km/h
